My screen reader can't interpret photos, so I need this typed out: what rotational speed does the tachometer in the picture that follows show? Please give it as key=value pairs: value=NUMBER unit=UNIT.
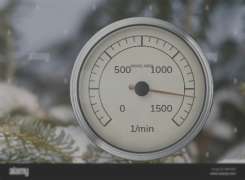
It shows value=1300 unit=rpm
